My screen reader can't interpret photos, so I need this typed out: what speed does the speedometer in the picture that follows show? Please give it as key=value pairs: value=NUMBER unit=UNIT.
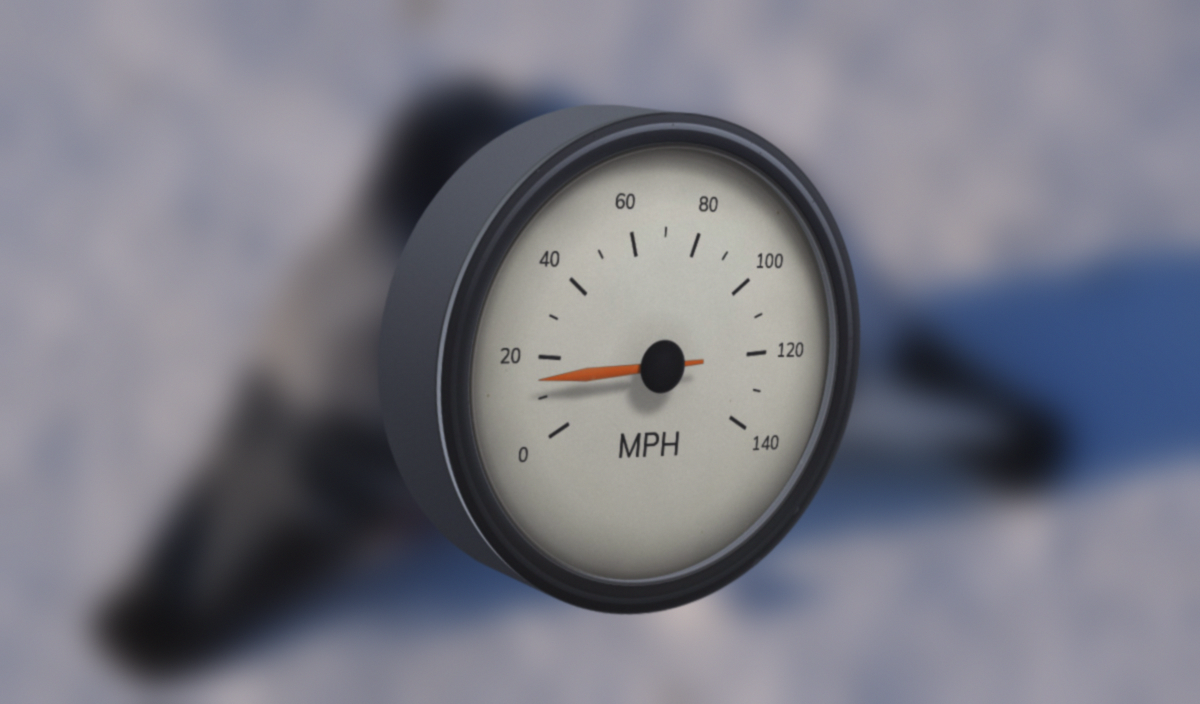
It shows value=15 unit=mph
